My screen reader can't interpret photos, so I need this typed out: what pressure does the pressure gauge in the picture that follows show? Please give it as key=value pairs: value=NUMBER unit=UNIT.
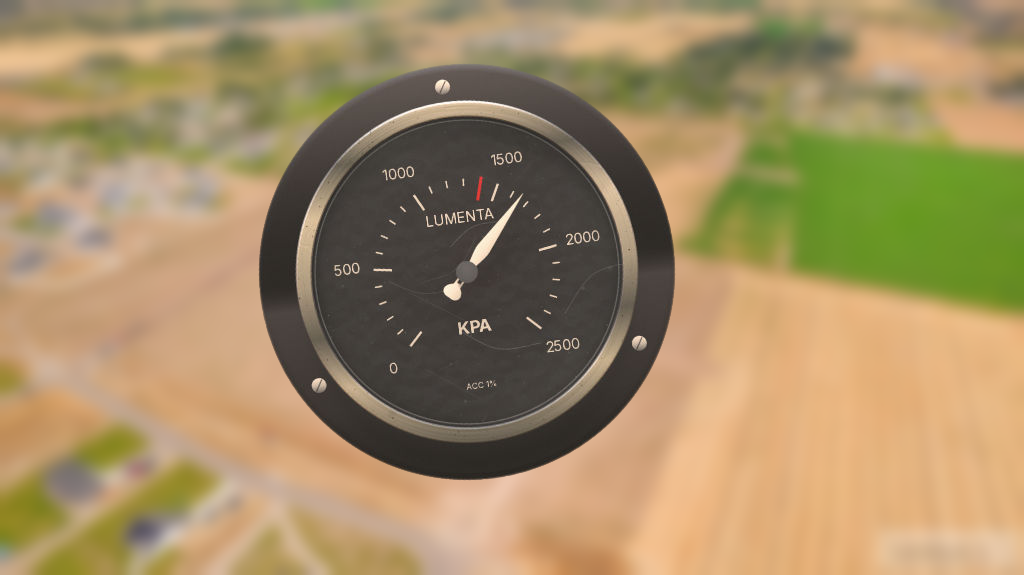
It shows value=1650 unit=kPa
